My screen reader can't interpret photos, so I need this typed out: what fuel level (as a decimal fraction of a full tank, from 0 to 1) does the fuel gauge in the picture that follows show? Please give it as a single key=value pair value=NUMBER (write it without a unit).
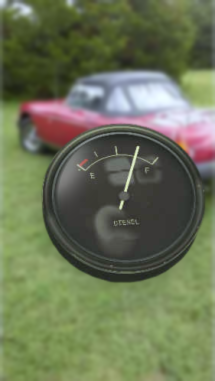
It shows value=0.75
